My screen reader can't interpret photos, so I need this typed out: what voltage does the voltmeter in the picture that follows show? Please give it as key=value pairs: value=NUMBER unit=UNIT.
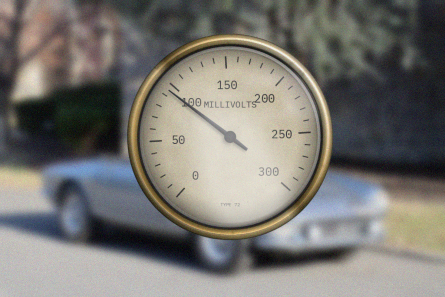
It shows value=95 unit=mV
